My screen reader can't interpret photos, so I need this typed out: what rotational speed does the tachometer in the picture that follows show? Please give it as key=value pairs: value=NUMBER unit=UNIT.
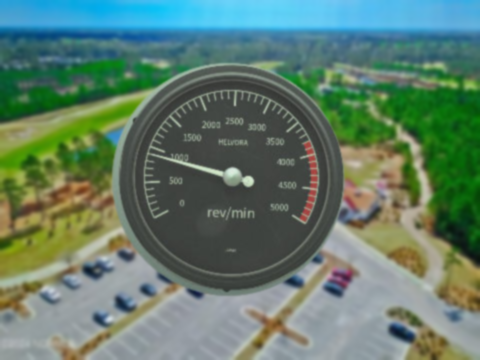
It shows value=900 unit=rpm
